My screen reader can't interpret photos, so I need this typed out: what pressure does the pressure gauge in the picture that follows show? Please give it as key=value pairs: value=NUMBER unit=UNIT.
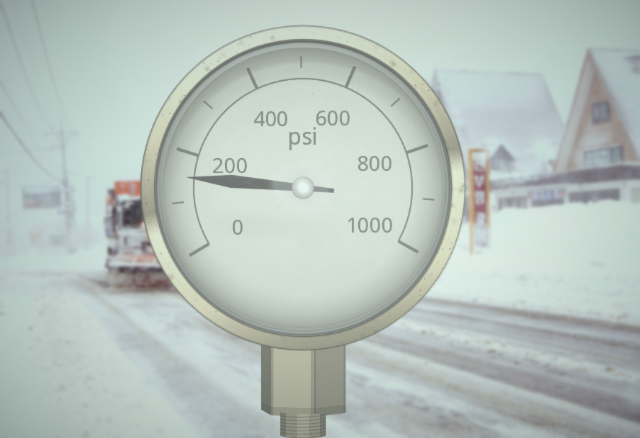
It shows value=150 unit=psi
